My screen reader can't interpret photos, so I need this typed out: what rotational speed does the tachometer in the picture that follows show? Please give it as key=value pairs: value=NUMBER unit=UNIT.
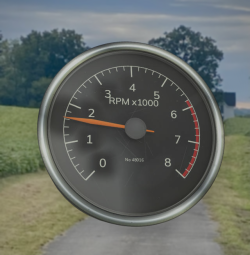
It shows value=1600 unit=rpm
